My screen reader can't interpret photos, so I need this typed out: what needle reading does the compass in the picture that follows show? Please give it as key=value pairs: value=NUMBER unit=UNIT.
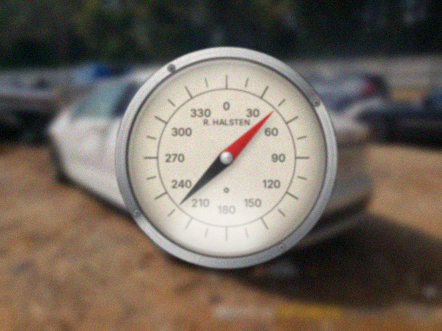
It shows value=45 unit=°
